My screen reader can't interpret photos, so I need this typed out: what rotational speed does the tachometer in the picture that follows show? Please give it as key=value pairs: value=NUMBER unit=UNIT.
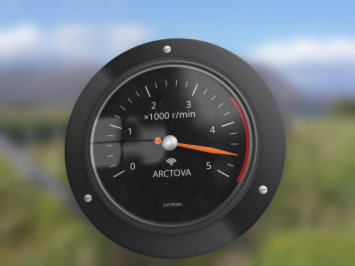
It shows value=4600 unit=rpm
